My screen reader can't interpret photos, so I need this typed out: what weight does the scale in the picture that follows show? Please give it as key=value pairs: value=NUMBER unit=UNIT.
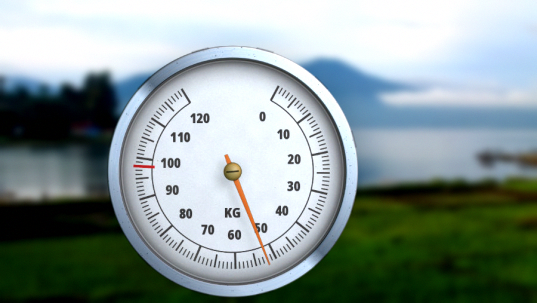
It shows value=52 unit=kg
